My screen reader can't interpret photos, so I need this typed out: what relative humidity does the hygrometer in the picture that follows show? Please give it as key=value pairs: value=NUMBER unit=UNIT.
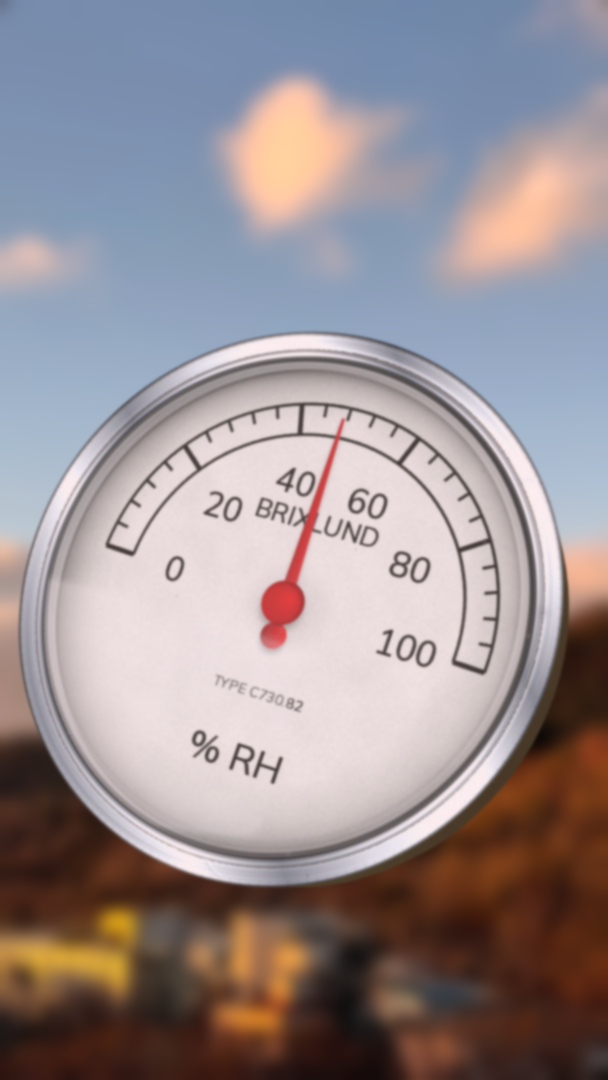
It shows value=48 unit=%
